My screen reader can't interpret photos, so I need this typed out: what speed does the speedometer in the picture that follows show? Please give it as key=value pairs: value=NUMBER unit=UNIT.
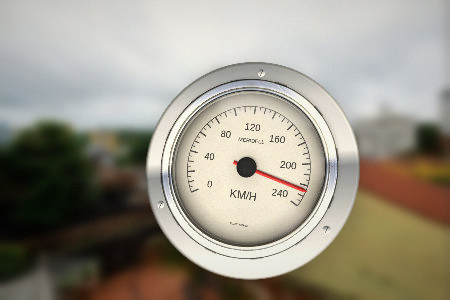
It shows value=225 unit=km/h
